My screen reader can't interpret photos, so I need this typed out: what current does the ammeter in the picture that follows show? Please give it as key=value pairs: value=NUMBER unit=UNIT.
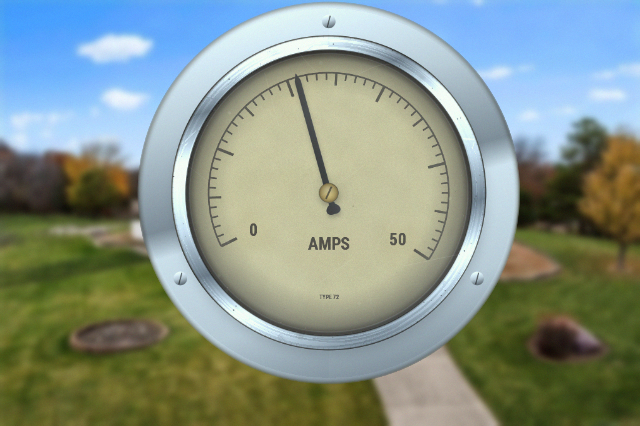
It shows value=21 unit=A
